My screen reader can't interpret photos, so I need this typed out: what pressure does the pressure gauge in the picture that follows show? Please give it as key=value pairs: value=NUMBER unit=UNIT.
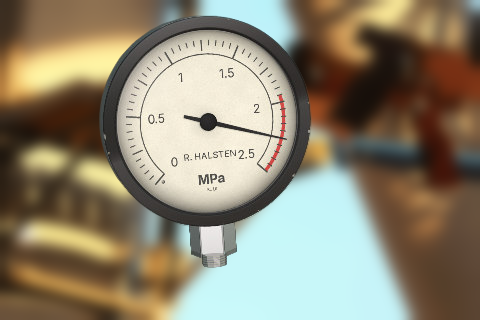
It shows value=2.25 unit=MPa
